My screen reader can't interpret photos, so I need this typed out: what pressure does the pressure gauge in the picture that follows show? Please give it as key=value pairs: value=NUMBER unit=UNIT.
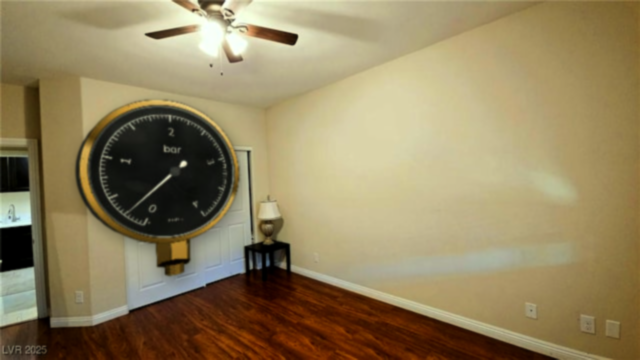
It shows value=0.25 unit=bar
